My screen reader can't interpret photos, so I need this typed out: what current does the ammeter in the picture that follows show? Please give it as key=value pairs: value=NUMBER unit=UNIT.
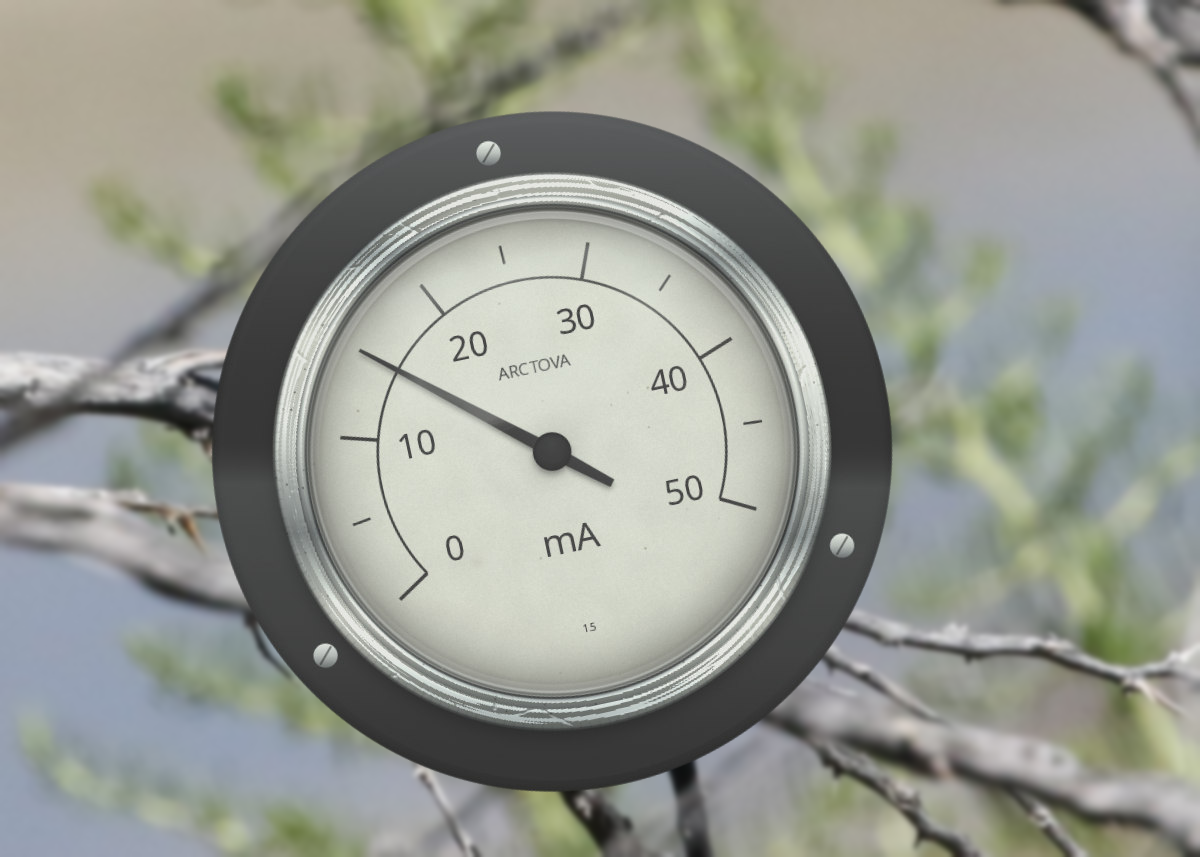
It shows value=15 unit=mA
